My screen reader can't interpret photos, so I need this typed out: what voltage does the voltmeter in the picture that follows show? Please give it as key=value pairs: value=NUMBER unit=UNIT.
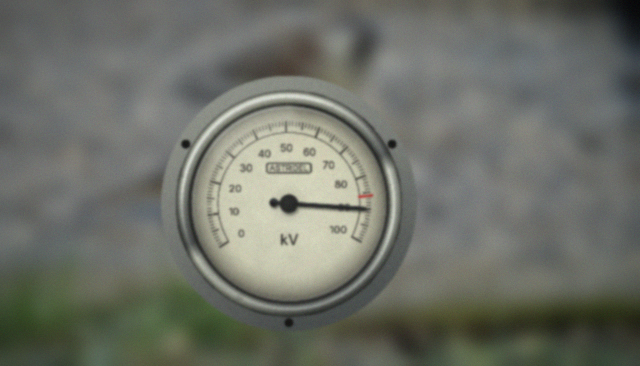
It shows value=90 unit=kV
